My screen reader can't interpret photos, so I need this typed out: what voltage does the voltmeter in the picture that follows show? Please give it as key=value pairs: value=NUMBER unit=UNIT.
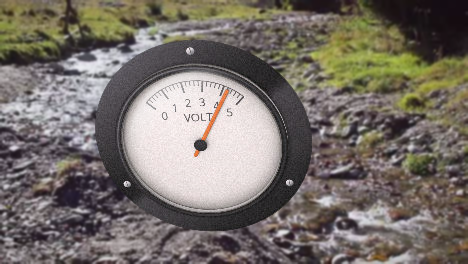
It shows value=4.2 unit=V
